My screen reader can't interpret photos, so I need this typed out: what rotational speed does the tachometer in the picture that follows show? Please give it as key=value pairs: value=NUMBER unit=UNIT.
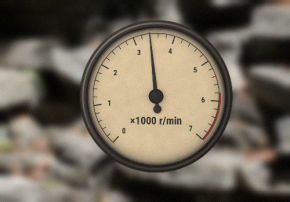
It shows value=3400 unit=rpm
